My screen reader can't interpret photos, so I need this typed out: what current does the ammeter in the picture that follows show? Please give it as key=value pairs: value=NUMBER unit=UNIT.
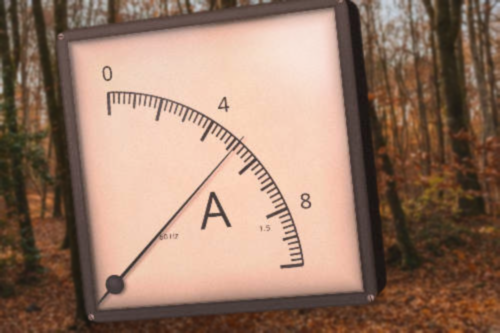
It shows value=5.2 unit=A
